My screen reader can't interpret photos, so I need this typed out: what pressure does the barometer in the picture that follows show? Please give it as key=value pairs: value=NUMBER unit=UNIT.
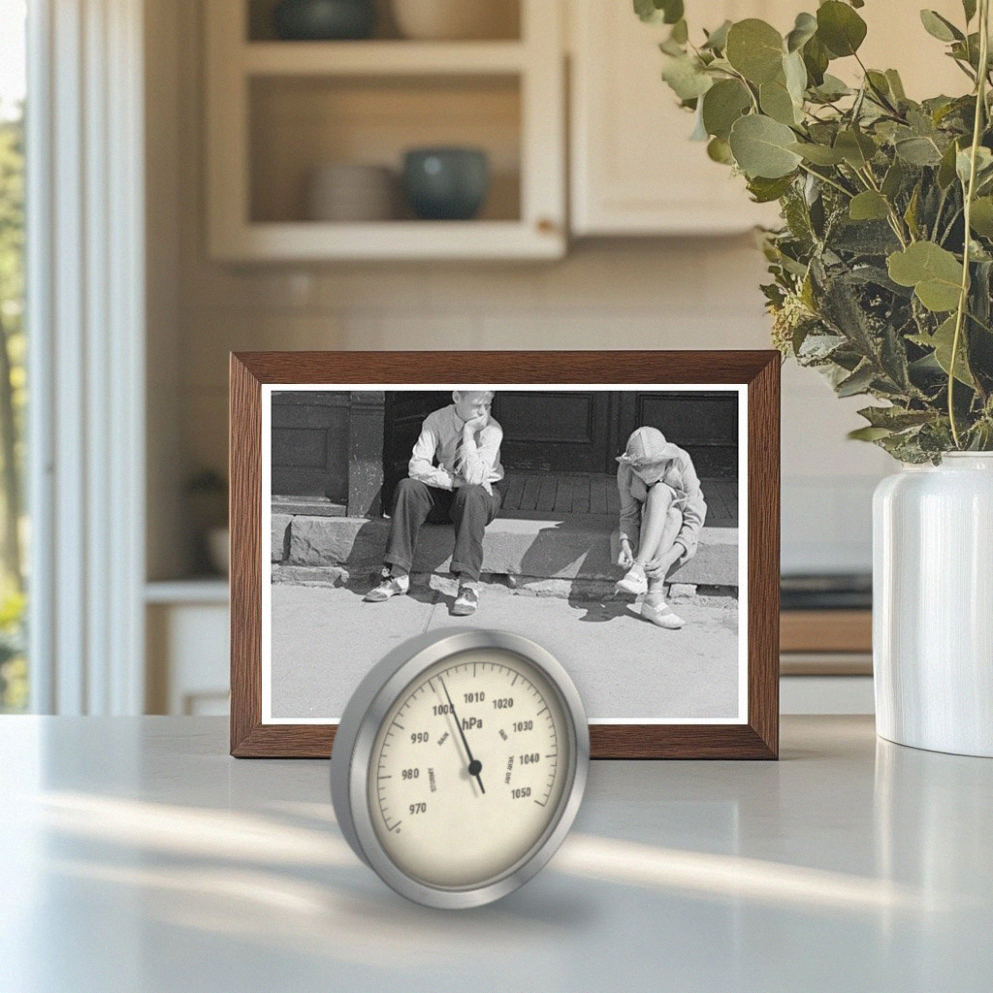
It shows value=1002 unit=hPa
